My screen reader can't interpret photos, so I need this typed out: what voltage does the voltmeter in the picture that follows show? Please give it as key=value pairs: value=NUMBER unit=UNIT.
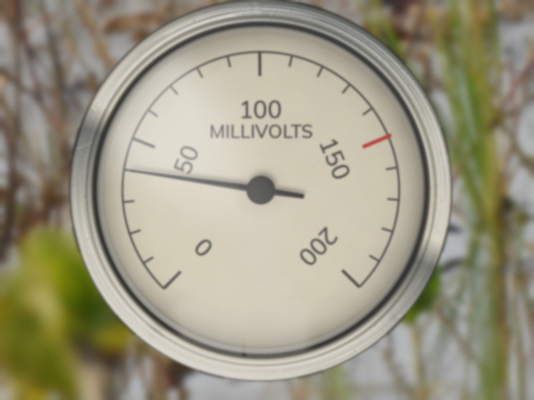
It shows value=40 unit=mV
